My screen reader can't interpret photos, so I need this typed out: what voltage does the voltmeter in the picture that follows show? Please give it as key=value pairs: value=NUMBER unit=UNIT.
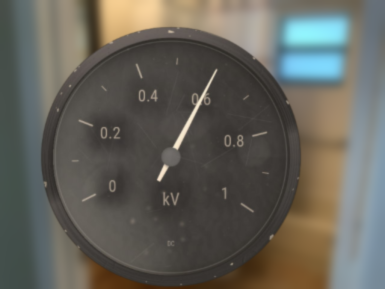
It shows value=0.6 unit=kV
